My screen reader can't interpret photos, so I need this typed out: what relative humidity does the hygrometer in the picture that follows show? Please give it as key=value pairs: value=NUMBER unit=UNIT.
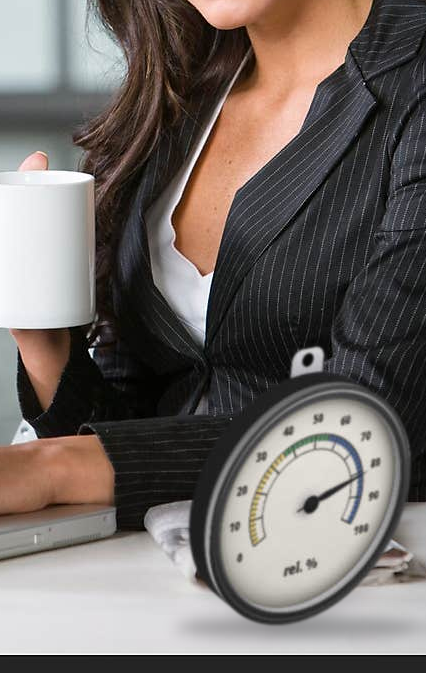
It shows value=80 unit=%
